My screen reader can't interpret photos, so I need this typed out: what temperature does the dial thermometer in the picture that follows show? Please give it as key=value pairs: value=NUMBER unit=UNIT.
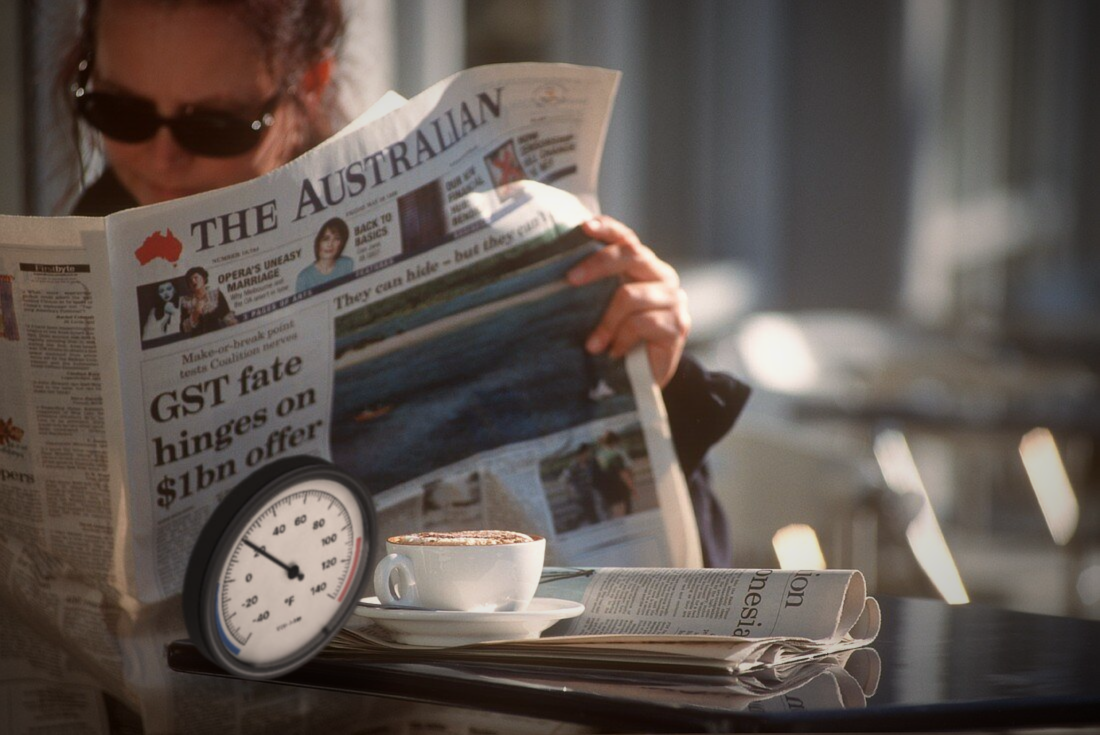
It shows value=20 unit=°F
